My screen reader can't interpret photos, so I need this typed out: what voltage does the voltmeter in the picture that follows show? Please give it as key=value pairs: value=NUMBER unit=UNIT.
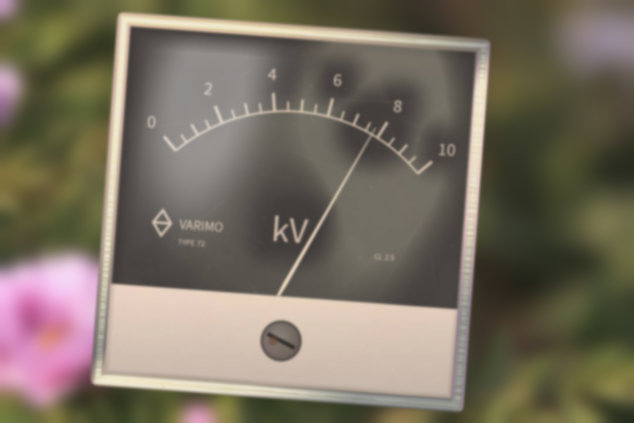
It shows value=7.75 unit=kV
